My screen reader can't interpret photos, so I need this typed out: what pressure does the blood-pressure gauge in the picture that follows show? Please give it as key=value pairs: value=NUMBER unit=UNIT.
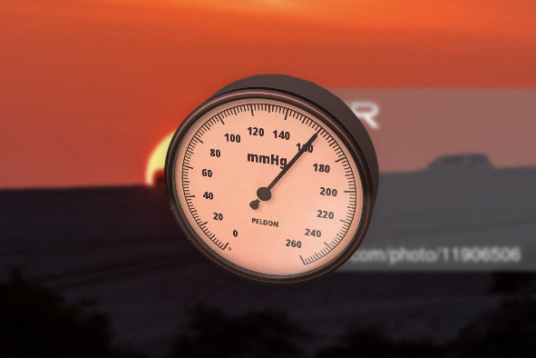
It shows value=160 unit=mmHg
